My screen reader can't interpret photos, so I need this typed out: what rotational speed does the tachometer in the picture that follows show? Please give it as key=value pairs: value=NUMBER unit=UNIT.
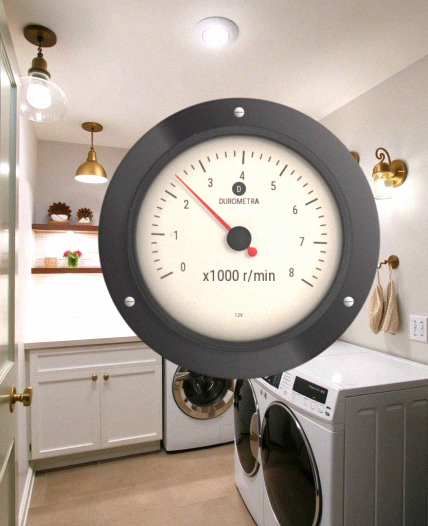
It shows value=2400 unit=rpm
